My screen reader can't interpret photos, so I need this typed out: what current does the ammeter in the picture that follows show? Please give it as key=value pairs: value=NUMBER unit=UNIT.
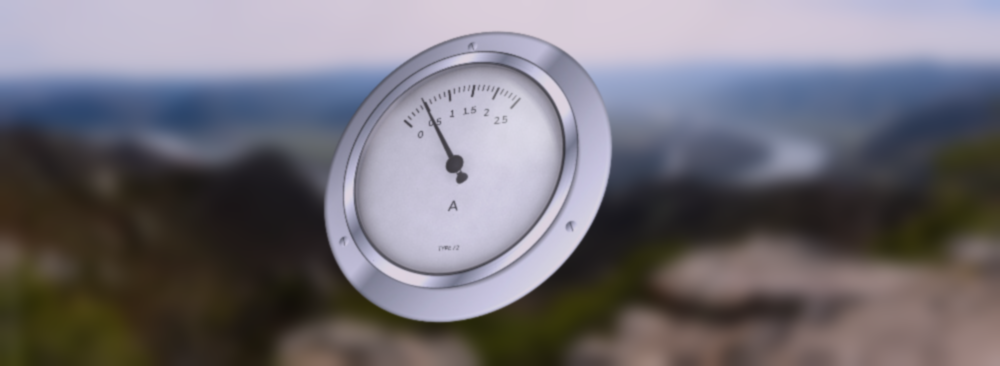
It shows value=0.5 unit=A
